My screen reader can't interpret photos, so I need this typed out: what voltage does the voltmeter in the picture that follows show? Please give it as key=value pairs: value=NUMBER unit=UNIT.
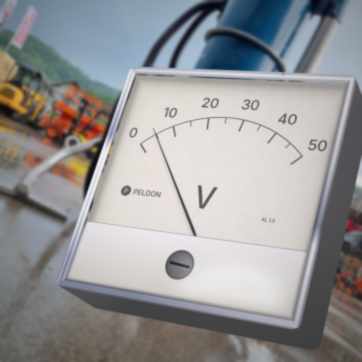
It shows value=5 unit=V
